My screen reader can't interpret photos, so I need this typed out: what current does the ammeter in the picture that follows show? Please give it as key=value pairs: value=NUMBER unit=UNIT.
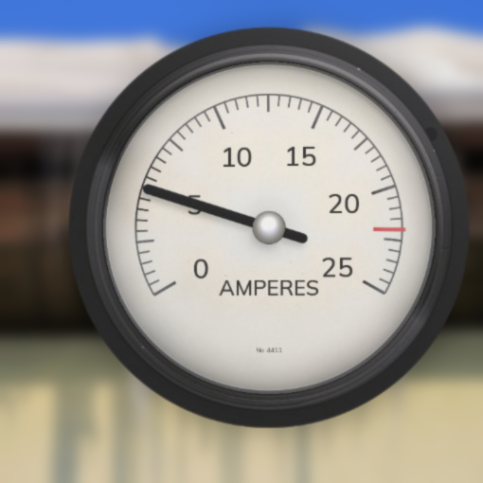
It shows value=5 unit=A
